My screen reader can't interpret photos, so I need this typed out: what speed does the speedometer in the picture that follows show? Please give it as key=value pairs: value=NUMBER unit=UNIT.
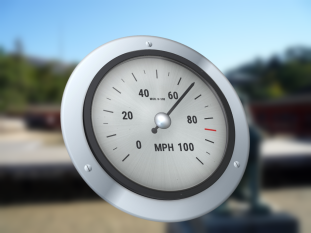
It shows value=65 unit=mph
